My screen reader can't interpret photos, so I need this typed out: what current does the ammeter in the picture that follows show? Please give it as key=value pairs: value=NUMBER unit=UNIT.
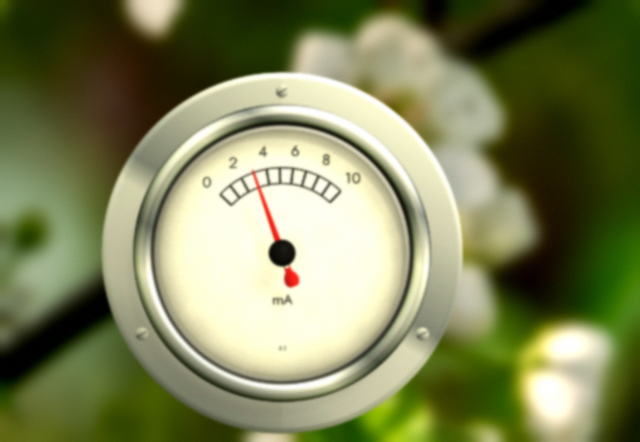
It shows value=3 unit=mA
